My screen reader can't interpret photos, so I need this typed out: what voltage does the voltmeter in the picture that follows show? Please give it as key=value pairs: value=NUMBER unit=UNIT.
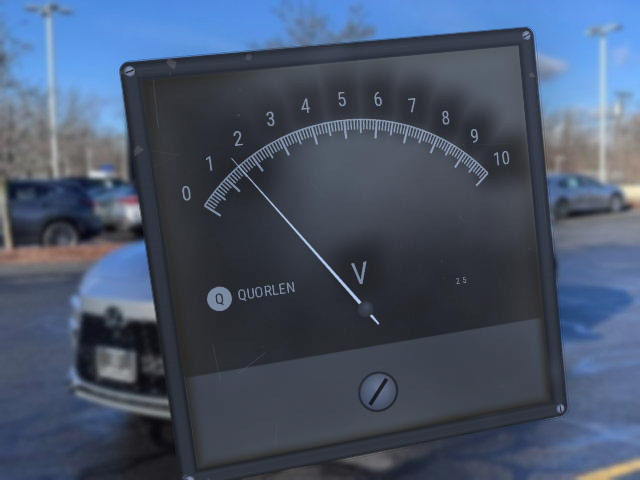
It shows value=1.5 unit=V
